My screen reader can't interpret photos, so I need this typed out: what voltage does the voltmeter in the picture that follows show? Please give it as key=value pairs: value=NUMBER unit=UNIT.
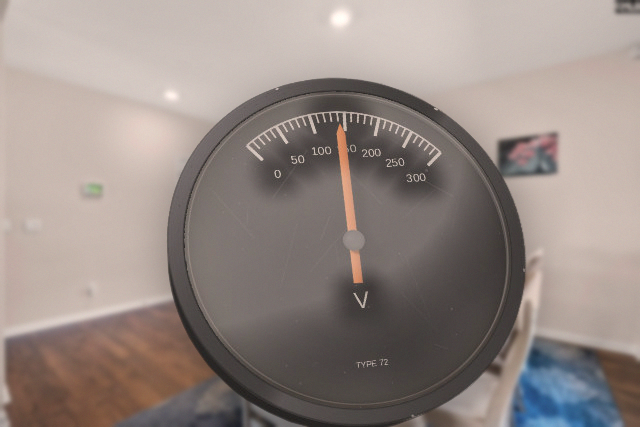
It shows value=140 unit=V
